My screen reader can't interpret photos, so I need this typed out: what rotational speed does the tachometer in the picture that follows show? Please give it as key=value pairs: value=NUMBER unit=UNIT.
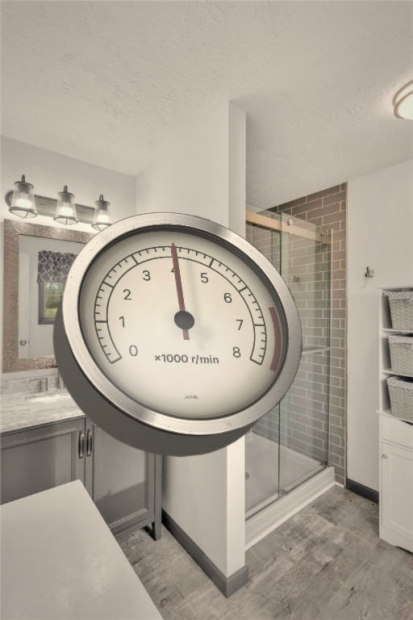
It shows value=4000 unit=rpm
